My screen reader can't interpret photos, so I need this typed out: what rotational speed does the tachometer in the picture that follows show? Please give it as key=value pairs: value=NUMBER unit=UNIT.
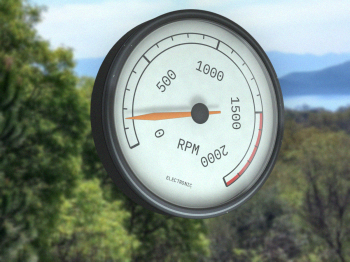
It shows value=150 unit=rpm
